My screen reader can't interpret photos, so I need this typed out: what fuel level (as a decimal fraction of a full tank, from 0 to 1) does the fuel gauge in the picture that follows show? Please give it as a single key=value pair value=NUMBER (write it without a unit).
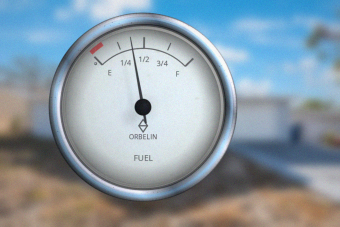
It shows value=0.375
